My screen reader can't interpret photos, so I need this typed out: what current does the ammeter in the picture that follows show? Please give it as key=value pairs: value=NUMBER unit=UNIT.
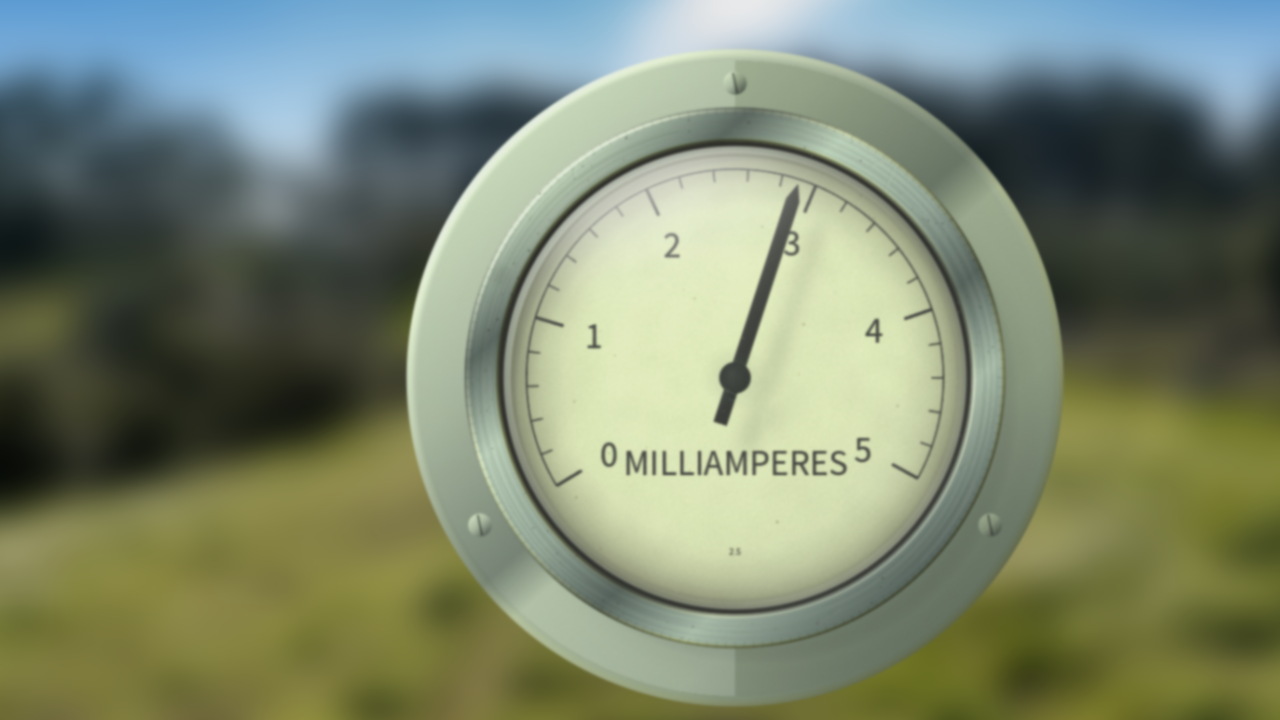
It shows value=2.9 unit=mA
